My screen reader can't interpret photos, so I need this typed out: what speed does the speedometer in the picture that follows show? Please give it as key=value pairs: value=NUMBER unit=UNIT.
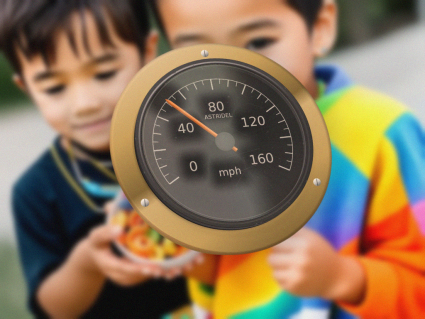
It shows value=50 unit=mph
